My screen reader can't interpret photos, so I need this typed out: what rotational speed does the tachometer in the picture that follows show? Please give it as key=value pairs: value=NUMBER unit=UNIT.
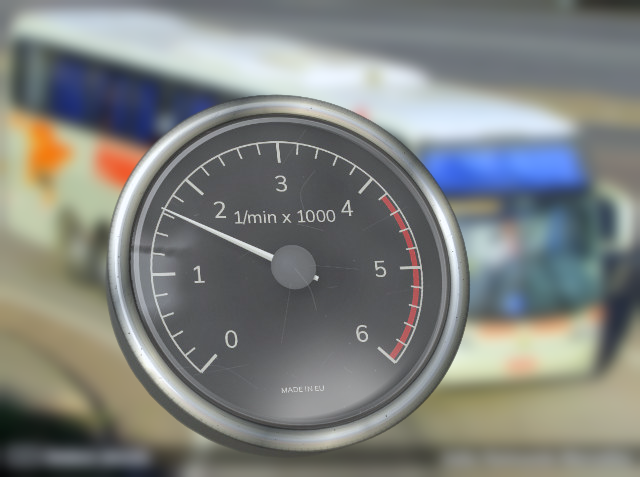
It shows value=1600 unit=rpm
